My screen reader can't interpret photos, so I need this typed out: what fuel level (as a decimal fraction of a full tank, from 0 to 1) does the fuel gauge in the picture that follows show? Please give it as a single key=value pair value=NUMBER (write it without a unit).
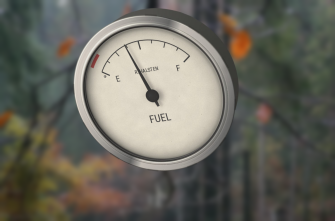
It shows value=0.375
